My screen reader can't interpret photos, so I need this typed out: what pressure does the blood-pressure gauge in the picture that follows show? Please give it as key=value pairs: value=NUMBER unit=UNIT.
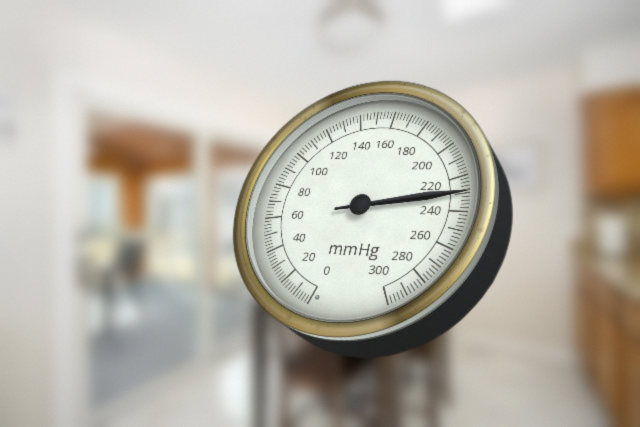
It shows value=230 unit=mmHg
